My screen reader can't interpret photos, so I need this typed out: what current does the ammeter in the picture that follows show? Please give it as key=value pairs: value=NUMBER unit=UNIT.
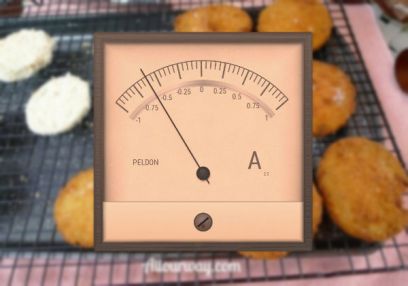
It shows value=-0.6 unit=A
